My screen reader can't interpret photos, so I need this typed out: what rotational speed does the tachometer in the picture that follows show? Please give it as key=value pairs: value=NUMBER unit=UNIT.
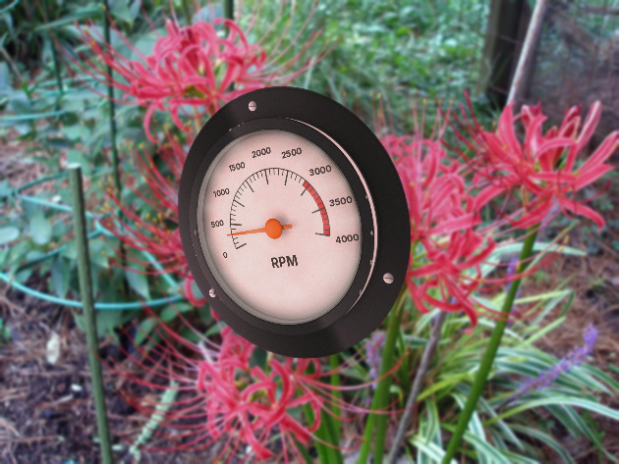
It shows value=300 unit=rpm
